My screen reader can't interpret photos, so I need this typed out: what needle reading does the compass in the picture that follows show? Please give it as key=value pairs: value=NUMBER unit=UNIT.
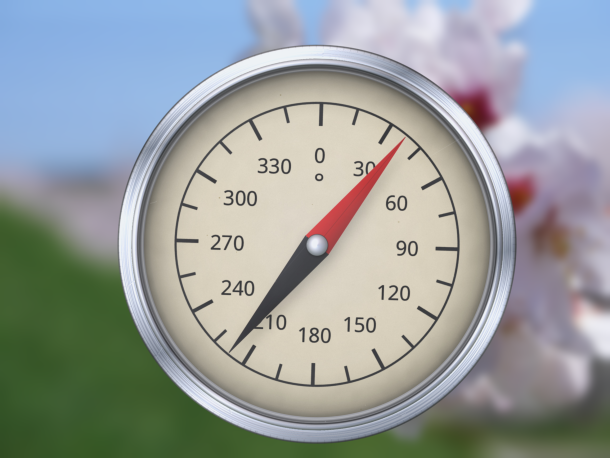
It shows value=37.5 unit=°
